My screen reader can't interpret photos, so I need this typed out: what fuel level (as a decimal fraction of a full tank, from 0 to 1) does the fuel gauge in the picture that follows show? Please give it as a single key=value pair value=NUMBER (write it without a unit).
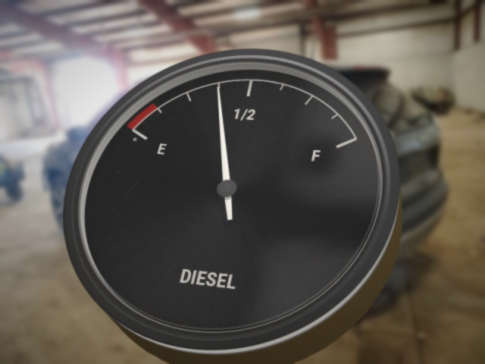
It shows value=0.375
